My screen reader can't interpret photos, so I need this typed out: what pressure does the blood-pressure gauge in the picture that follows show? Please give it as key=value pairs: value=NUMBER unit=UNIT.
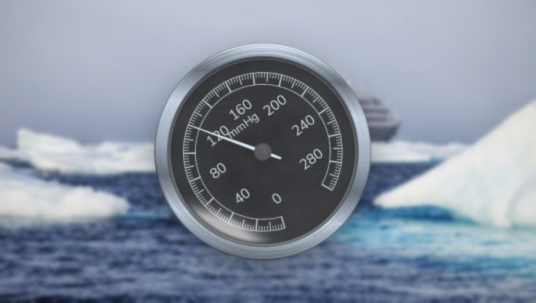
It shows value=120 unit=mmHg
